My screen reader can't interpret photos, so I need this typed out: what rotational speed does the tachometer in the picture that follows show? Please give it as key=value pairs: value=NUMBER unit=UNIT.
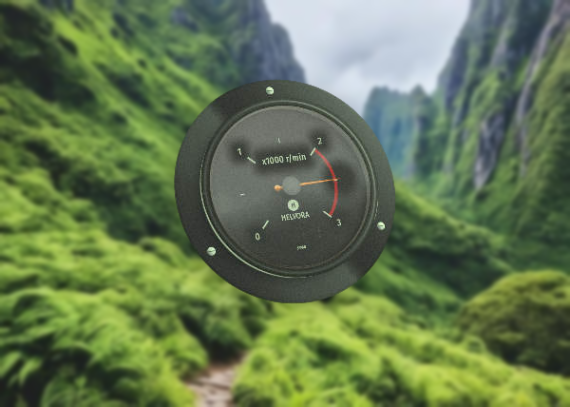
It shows value=2500 unit=rpm
